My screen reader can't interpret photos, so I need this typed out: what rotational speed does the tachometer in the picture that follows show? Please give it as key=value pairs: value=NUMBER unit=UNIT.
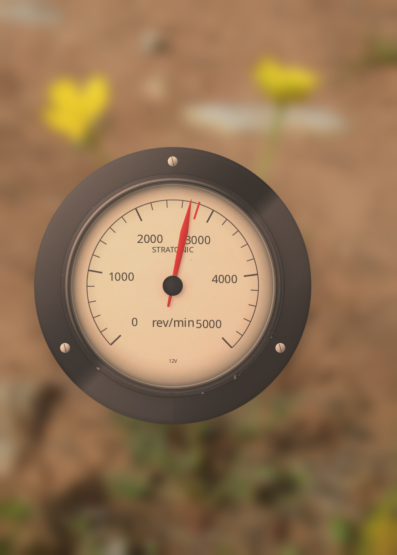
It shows value=2700 unit=rpm
